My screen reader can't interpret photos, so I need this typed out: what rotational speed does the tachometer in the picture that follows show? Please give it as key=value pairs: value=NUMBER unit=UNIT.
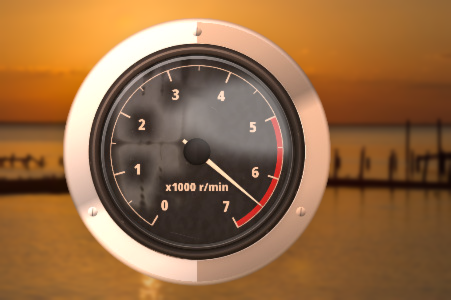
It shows value=6500 unit=rpm
